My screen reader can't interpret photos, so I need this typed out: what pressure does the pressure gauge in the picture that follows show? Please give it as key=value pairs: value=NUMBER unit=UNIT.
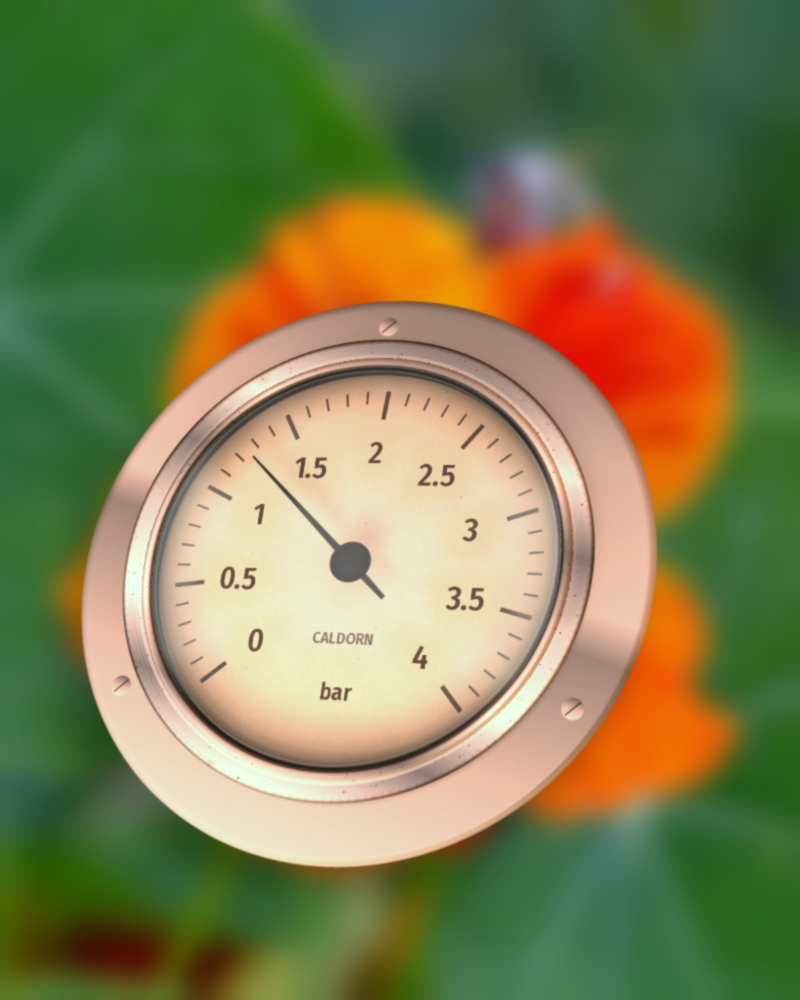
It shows value=1.25 unit=bar
